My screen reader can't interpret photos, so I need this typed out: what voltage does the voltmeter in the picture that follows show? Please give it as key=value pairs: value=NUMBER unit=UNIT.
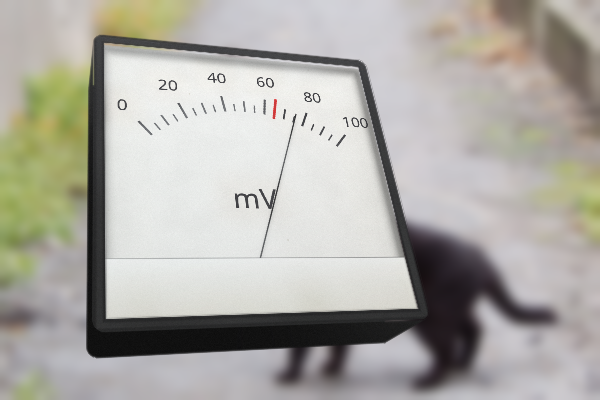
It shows value=75 unit=mV
